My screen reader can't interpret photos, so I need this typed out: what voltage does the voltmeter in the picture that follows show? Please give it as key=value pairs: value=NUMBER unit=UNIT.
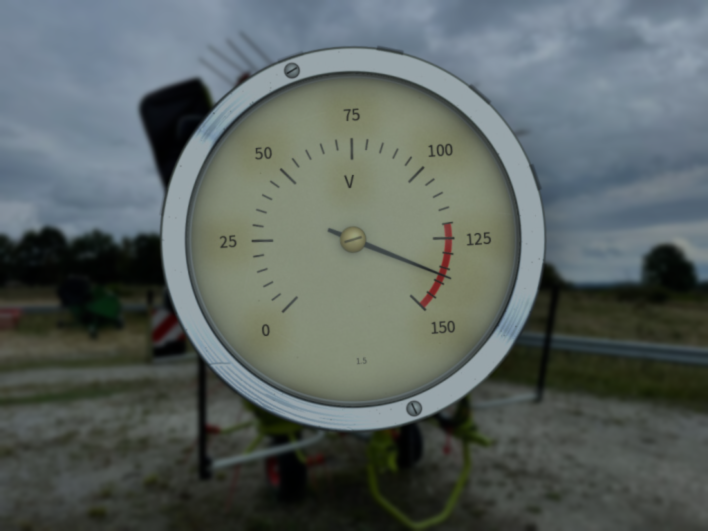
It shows value=137.5 unit=V
